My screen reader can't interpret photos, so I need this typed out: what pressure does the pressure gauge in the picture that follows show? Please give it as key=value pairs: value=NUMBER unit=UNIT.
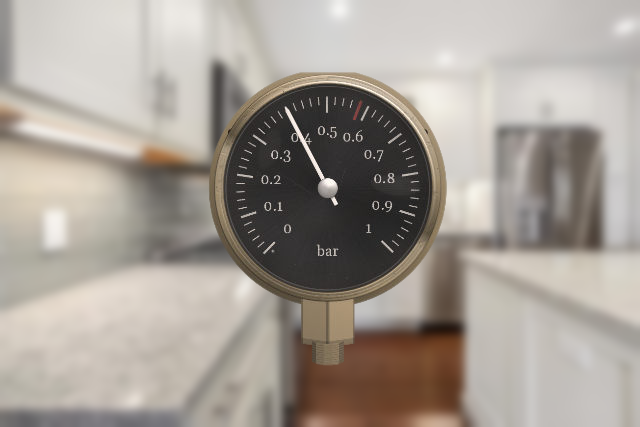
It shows value=0.4 unit=bar
